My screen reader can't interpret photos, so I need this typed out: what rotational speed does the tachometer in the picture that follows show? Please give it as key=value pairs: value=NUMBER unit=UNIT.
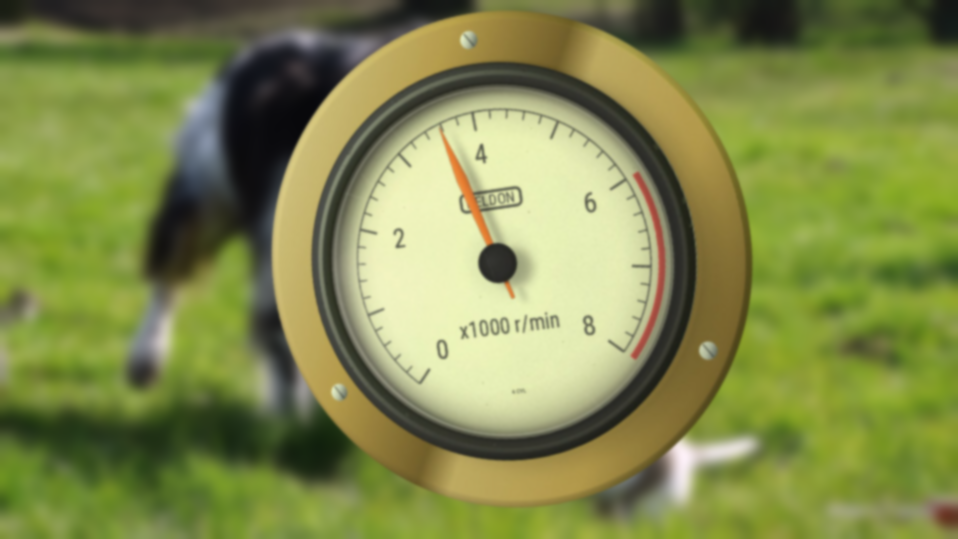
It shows value=3600 unit=rpm
